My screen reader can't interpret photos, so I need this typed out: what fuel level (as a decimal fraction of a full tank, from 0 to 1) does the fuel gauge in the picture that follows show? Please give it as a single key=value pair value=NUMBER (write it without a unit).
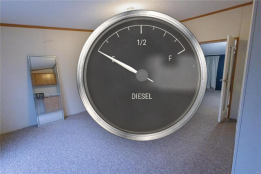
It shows value=0
